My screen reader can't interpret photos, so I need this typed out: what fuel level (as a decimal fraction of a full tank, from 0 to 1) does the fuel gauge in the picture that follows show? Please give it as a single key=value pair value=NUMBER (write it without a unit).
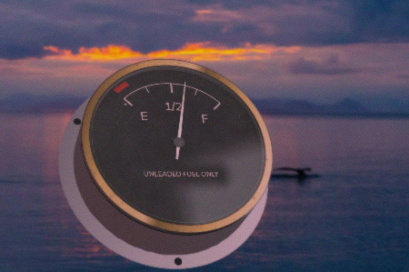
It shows value=0.625
